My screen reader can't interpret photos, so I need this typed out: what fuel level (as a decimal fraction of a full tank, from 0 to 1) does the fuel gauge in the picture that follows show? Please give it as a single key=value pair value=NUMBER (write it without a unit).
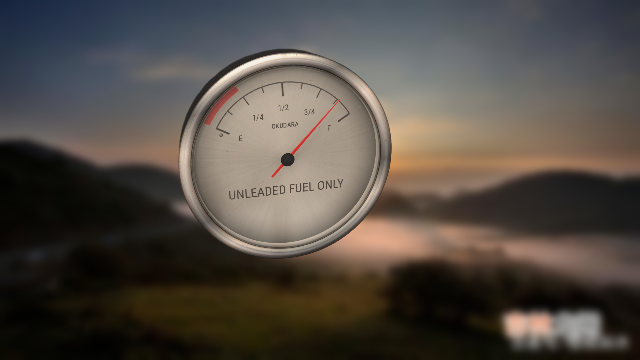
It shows value=0.875
